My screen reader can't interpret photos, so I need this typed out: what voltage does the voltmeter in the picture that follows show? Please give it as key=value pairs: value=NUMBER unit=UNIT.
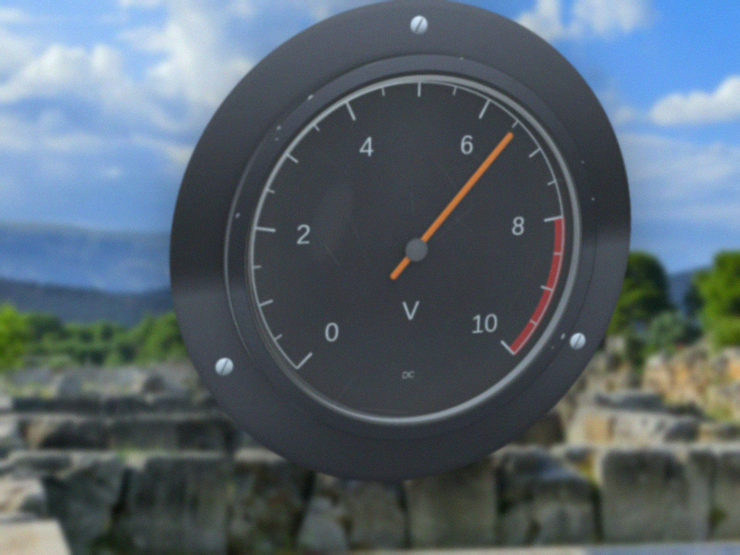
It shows value=6.5 unit=V
